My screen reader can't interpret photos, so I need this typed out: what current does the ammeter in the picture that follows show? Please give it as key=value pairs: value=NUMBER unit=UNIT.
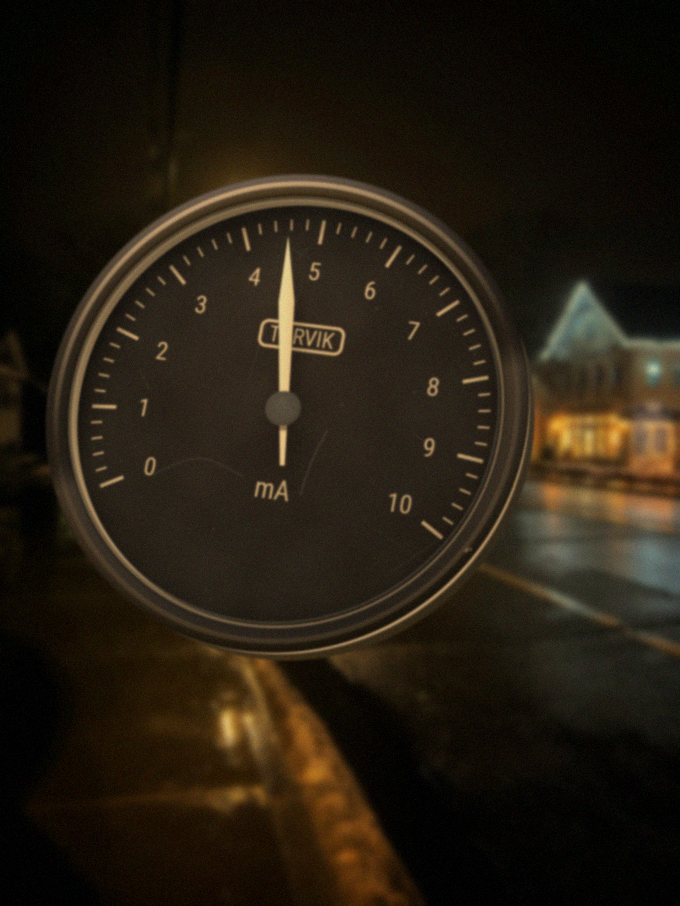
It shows value=4.6 unit=mA
